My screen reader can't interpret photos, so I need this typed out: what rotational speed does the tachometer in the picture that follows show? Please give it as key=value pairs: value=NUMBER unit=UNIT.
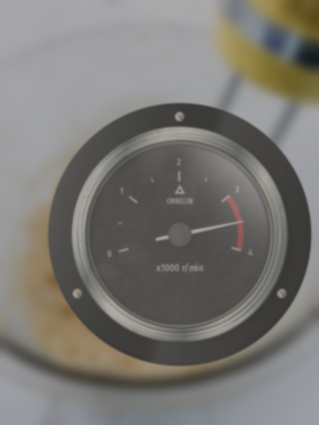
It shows value=3500 unit=rpm
